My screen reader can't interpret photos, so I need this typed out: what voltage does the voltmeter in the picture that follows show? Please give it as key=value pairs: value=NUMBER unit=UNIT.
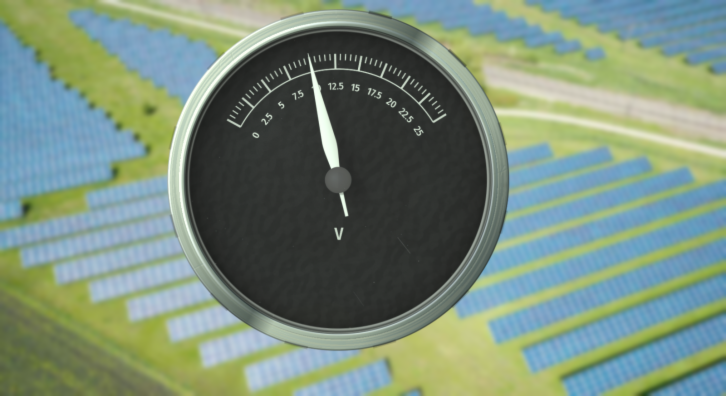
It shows value=10 unit=V
